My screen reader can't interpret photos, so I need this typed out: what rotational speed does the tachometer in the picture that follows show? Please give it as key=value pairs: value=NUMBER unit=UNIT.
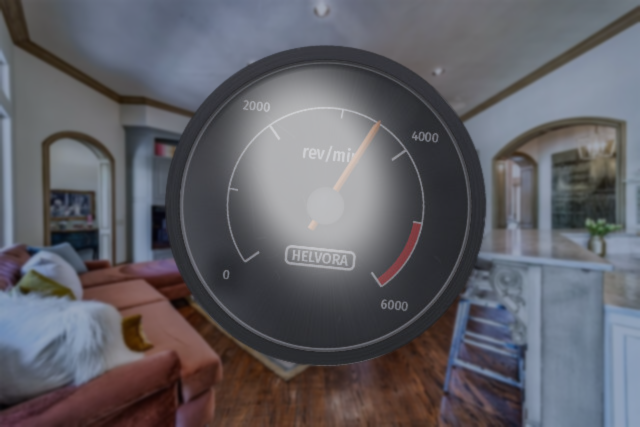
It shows value=3500 unit=rpm
